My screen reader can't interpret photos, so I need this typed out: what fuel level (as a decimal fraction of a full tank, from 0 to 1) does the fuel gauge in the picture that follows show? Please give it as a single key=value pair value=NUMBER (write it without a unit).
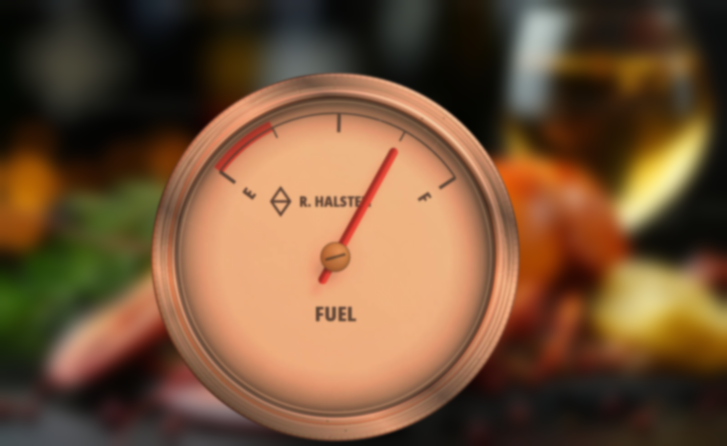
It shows value=0.75
